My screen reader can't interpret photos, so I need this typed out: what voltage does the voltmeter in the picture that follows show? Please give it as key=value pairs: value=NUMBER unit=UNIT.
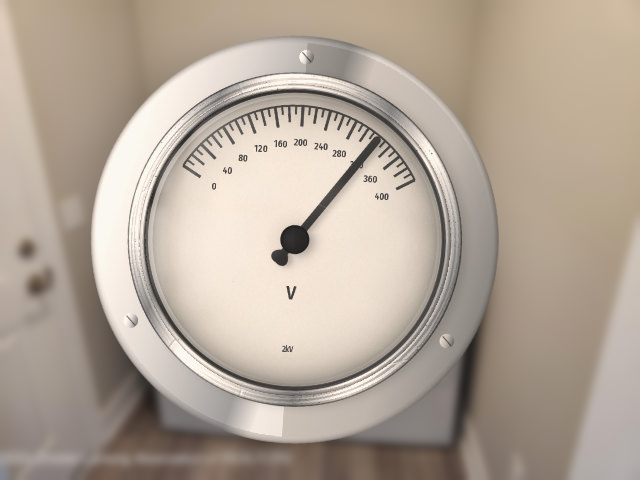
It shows value=320 unit=V
